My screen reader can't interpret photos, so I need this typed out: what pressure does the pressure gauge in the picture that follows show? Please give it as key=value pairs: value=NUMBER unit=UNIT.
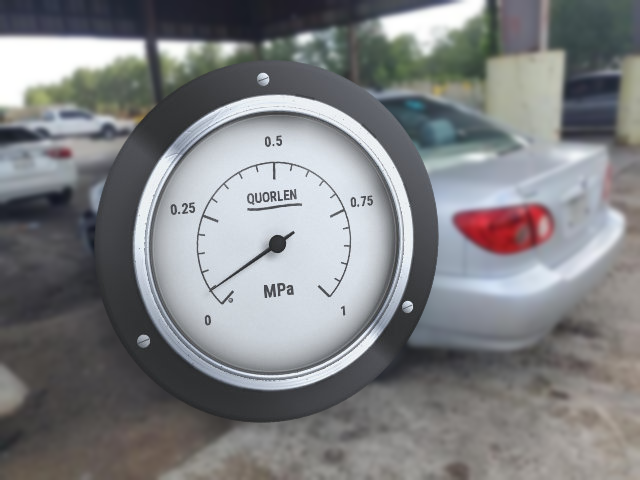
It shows value=0.05 unit=MPa
